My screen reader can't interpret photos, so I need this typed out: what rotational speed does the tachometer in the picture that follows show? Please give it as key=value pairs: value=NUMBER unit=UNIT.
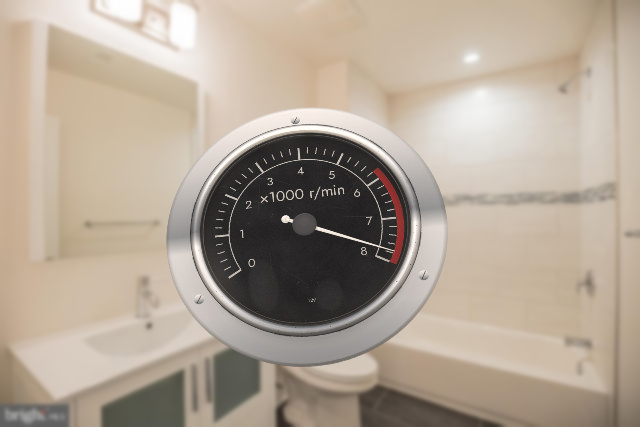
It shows value=7800 unit=rpm
